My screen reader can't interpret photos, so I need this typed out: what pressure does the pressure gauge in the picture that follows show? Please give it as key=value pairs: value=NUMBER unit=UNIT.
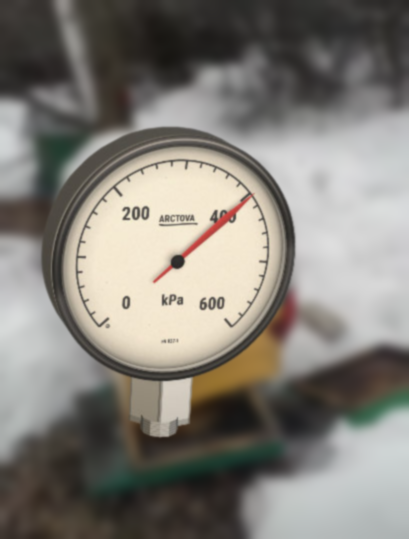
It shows value=400 unit=kPa
